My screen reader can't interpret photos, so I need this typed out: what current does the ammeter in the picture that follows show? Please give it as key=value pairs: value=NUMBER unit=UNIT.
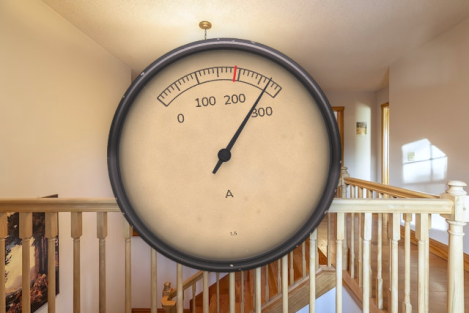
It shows value=270 unit=A
